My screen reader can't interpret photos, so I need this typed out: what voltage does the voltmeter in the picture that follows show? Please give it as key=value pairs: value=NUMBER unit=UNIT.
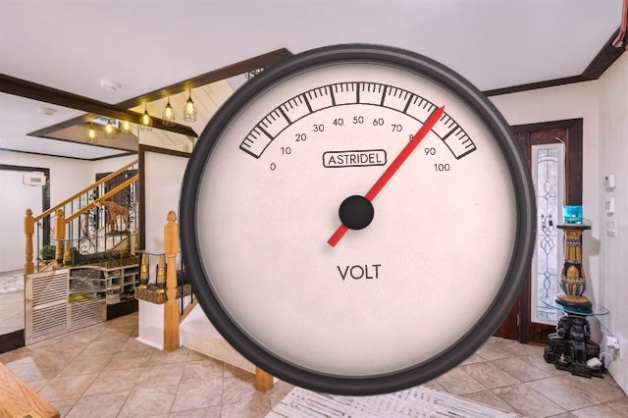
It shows value=82 unit=V
